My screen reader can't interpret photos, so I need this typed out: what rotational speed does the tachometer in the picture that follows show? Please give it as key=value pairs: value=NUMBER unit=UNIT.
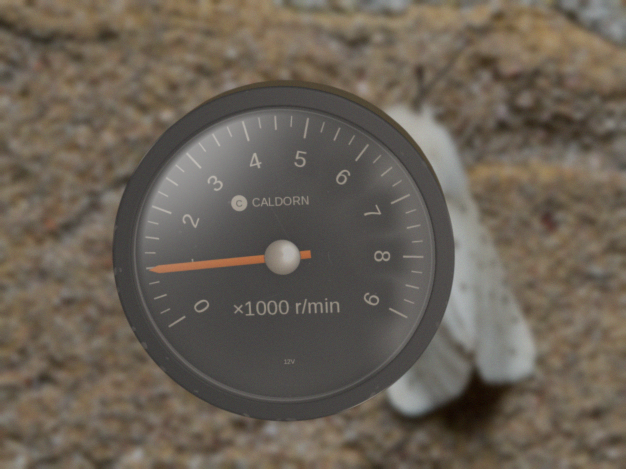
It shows value=1000 unit=rpm
